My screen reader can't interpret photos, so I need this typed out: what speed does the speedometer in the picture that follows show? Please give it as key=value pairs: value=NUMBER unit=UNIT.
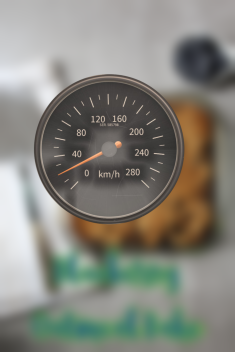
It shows value=20 unit=km/h
